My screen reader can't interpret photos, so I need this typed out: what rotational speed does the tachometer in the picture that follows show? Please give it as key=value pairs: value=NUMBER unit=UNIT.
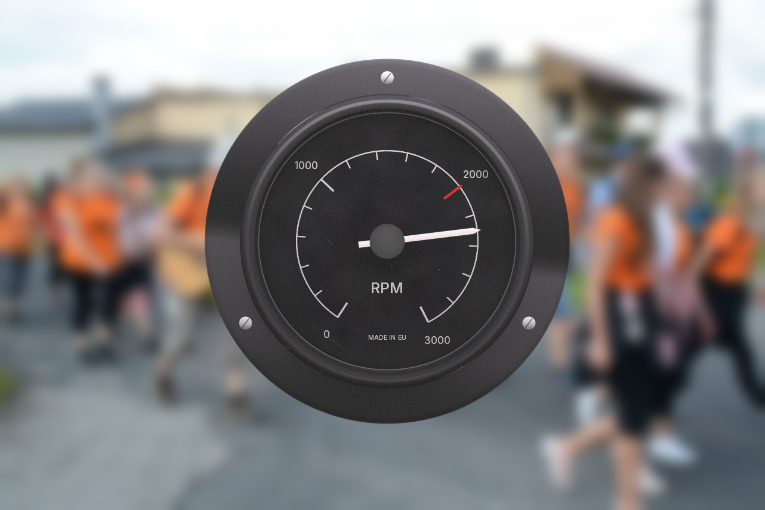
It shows value=2300 unit=rpm
